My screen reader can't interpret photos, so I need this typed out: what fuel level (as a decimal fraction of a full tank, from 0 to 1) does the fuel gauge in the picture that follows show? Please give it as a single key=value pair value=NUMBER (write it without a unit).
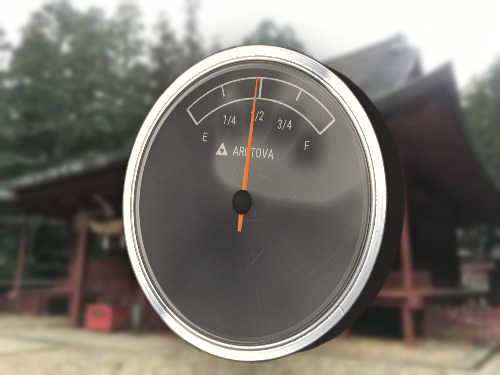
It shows value=0.5
